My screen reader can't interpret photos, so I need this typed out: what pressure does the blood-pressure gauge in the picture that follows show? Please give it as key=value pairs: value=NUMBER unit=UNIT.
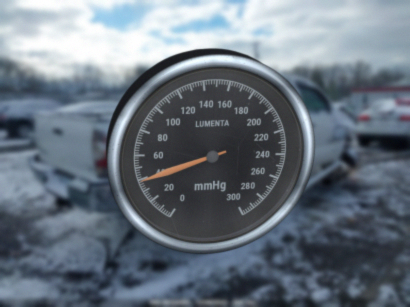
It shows value=40 unit=mmHg
